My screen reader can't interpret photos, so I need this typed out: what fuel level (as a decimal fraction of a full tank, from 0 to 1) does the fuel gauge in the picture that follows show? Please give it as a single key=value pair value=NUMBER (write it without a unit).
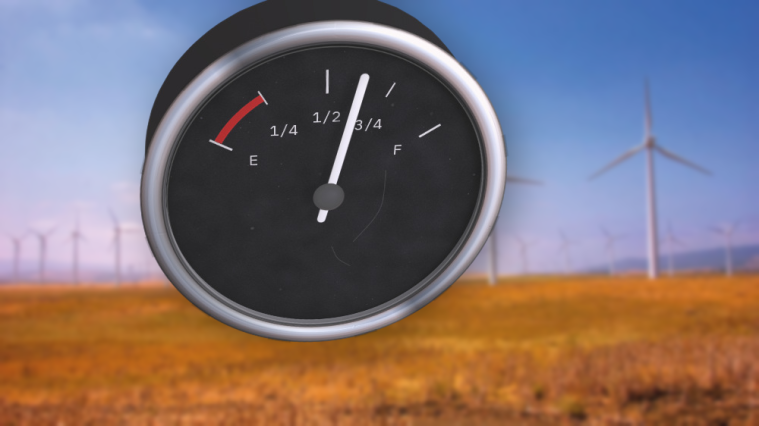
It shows value=0.625
